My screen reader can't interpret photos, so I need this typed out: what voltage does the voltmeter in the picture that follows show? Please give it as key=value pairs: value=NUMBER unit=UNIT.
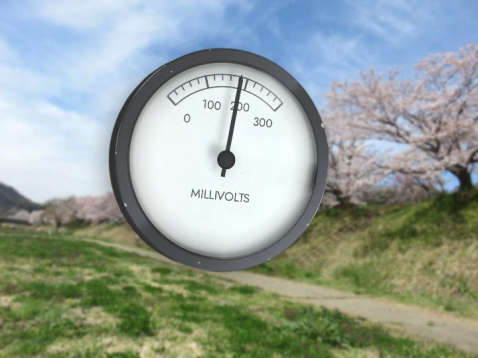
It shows value=180 unit=mV
